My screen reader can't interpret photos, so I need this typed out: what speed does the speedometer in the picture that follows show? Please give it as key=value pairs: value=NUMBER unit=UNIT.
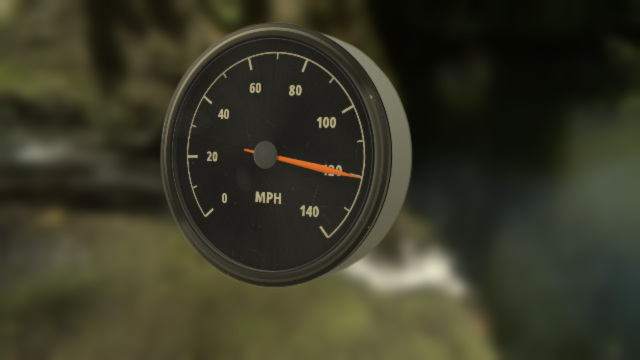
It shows value=120 unit=mph
